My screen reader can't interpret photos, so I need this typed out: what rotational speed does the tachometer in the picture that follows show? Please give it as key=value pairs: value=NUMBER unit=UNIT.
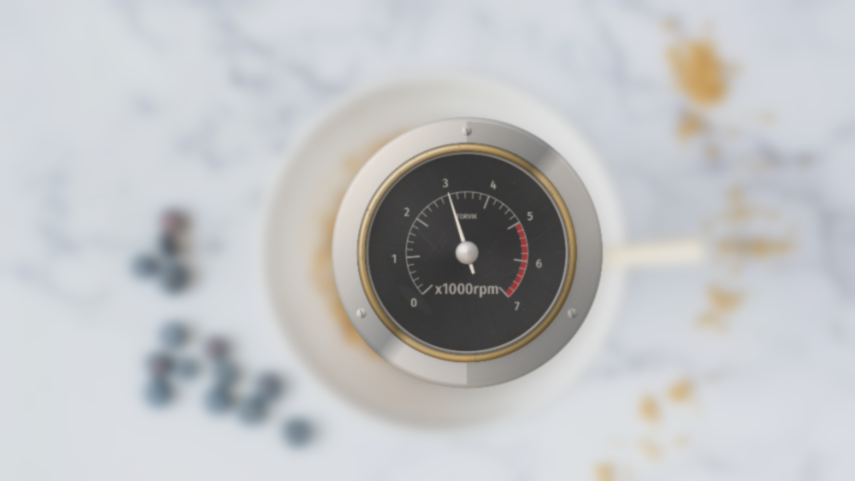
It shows value=3000 unit=rpm
